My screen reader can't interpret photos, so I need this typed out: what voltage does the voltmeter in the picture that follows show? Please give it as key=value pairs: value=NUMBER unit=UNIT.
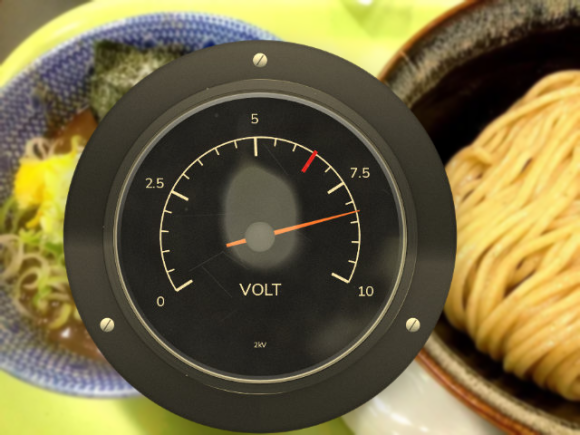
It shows value=8.25 unit=V
